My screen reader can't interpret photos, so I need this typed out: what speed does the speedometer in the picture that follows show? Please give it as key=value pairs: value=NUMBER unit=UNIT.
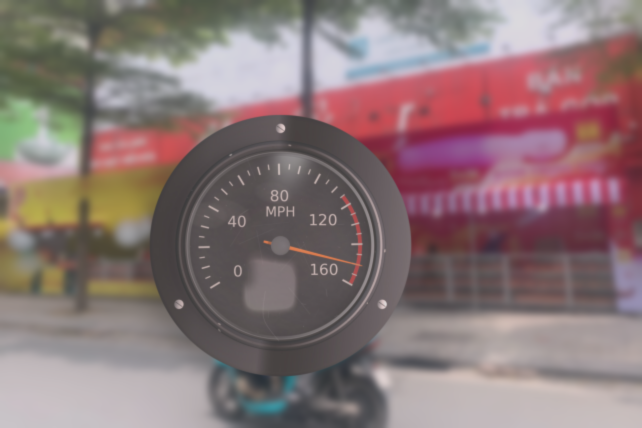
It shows value=150 unit=mph
